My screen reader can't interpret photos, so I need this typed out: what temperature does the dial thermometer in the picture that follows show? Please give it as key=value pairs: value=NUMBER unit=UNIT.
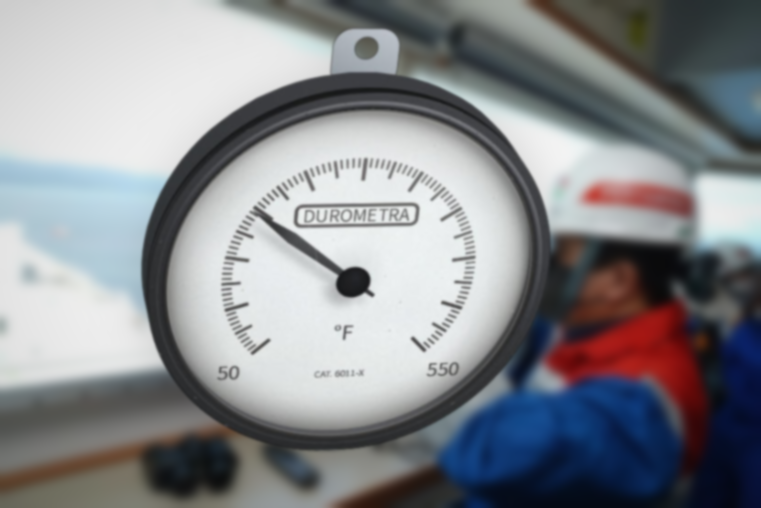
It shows value=200 unit=°F
